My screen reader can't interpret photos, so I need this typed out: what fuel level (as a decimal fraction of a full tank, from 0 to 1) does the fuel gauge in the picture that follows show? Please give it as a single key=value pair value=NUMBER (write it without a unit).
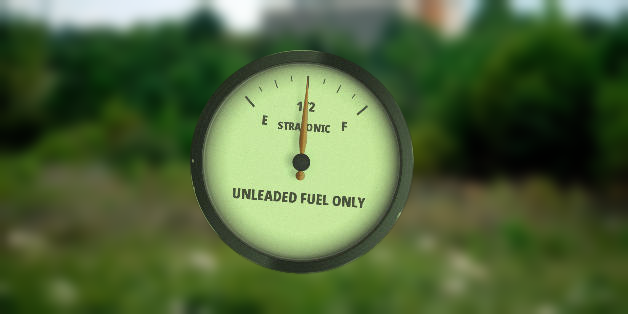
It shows value=0.5
